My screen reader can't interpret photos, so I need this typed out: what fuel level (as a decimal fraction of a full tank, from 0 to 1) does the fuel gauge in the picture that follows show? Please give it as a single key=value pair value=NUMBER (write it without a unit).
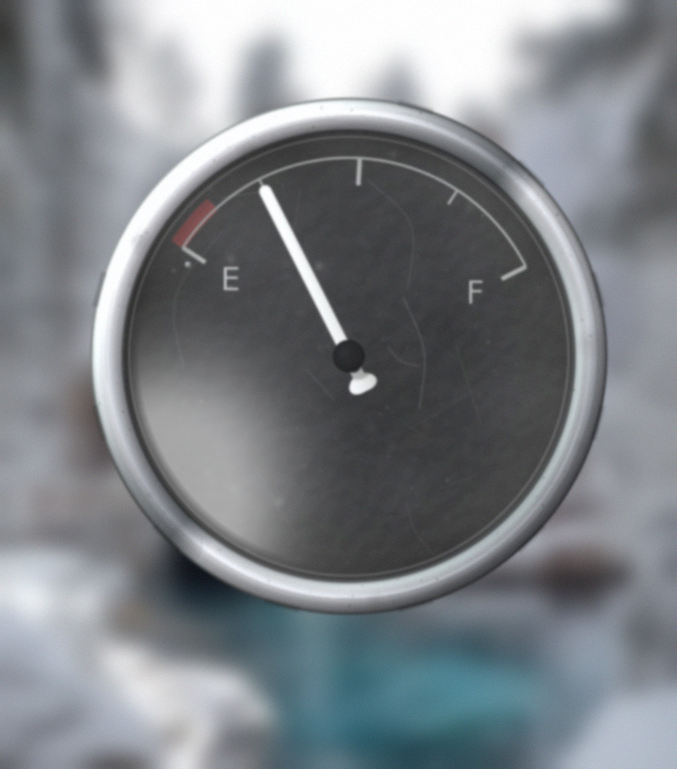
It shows value=0.25
